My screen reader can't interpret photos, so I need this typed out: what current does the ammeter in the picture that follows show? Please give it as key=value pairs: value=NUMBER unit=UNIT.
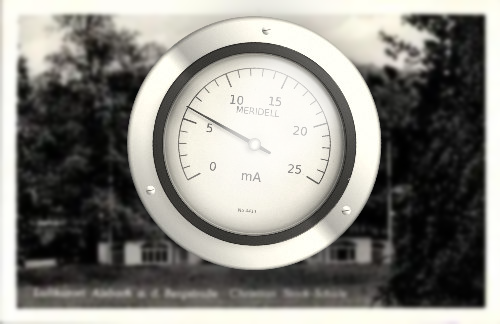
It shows value=6 unit=mA
